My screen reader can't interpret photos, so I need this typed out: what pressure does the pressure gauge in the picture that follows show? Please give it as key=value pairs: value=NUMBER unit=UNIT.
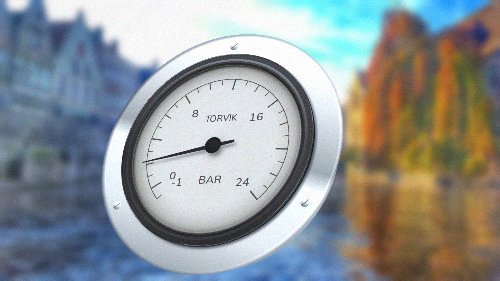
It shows value=2 unit=bar
